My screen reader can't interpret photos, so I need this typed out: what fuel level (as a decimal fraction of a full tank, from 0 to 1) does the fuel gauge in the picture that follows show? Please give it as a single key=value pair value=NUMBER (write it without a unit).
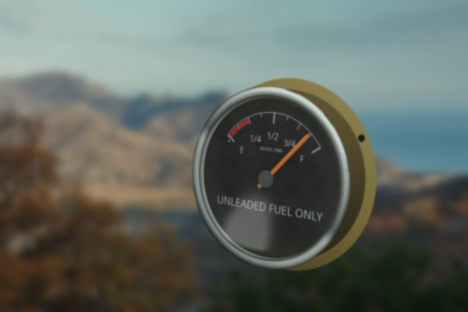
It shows value=0.875
